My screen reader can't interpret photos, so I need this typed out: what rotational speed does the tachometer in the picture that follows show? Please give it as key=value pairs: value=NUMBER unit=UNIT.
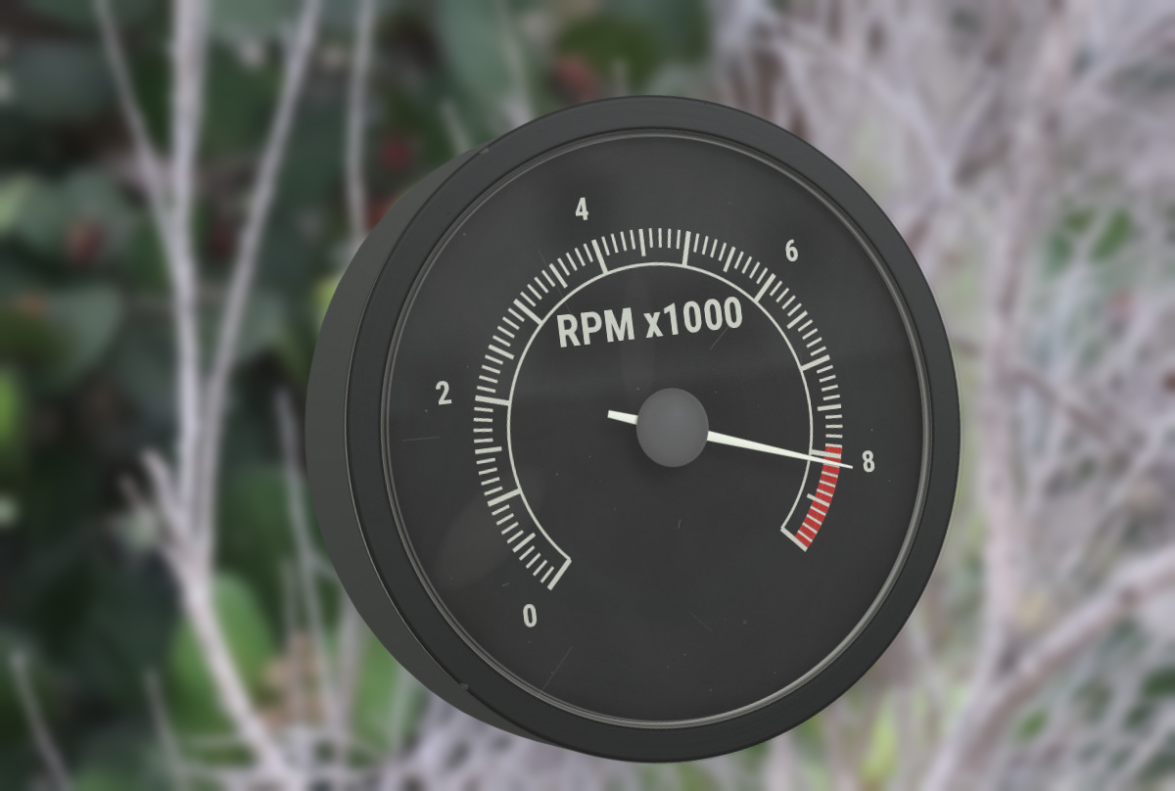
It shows value=8100 unit=rpm
